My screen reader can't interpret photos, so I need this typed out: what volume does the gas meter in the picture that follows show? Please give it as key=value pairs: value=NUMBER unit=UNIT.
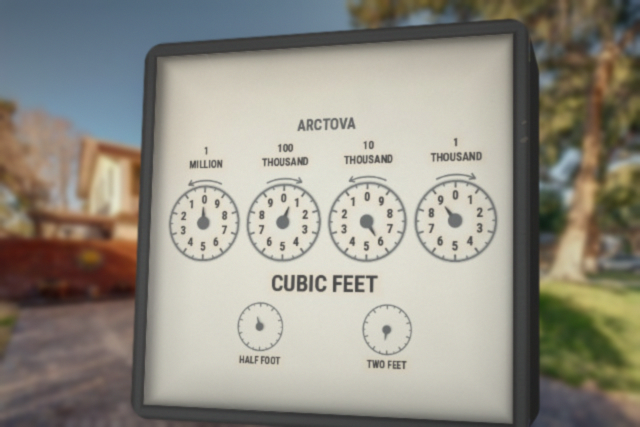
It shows value=5900 unit=ft³
